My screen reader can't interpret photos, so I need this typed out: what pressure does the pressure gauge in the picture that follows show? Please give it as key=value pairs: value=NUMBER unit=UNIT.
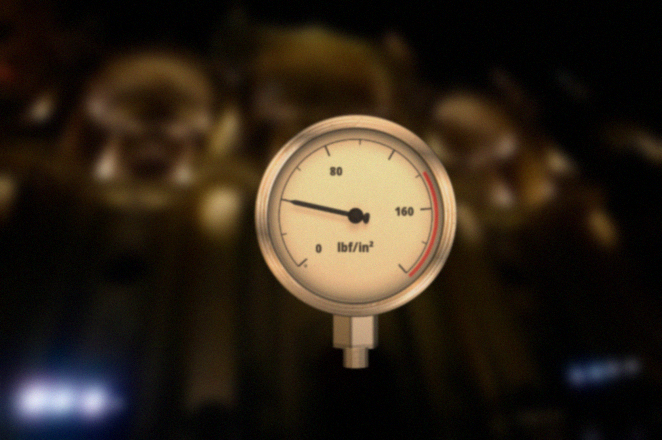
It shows value=40 unit=psi
